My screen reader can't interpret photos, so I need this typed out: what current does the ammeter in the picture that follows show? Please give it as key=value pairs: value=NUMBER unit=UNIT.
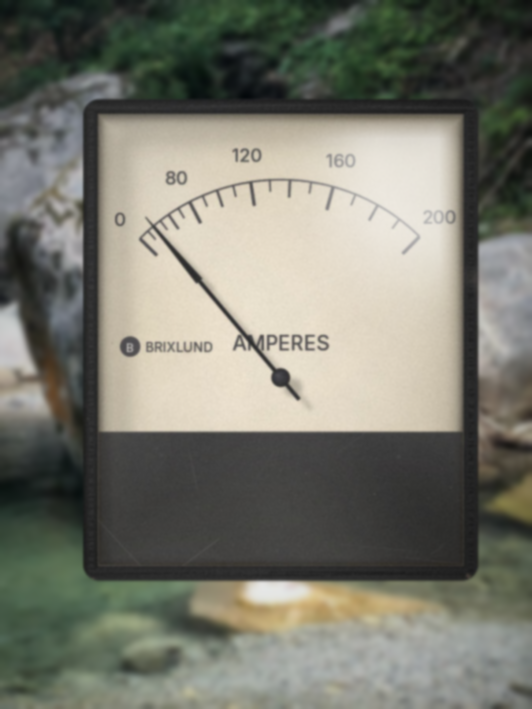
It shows value=40 unit=A
